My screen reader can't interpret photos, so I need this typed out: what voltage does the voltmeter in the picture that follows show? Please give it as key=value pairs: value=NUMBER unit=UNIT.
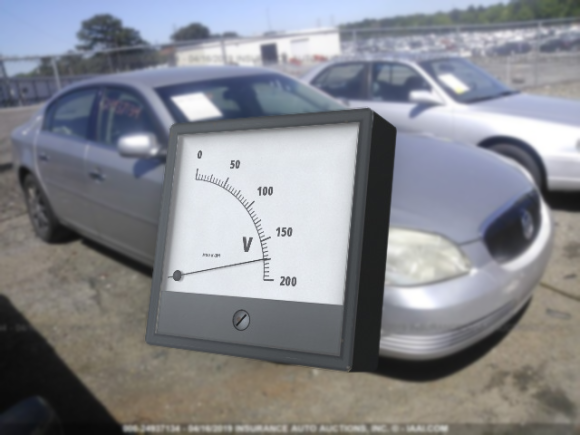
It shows value=175 unit=V
